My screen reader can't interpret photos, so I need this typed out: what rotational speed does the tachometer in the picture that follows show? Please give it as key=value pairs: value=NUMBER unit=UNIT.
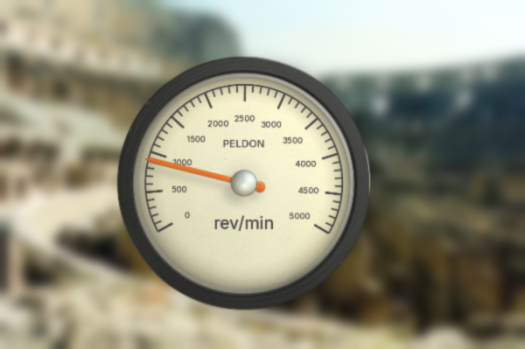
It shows value=900 unit=rpm
